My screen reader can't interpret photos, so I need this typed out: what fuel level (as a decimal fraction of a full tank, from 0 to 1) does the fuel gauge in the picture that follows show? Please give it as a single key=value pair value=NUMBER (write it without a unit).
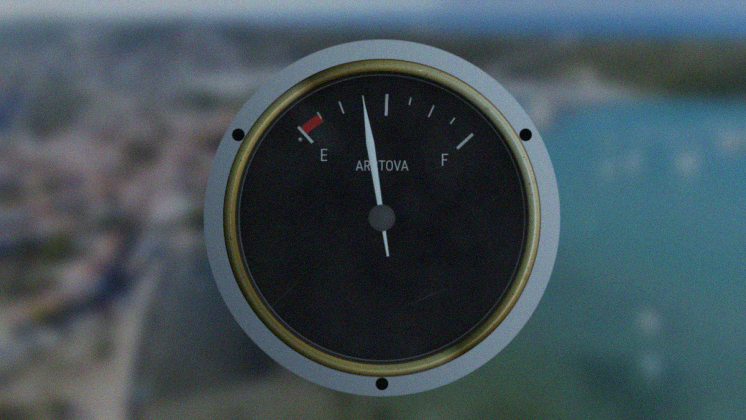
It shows value=0.375
